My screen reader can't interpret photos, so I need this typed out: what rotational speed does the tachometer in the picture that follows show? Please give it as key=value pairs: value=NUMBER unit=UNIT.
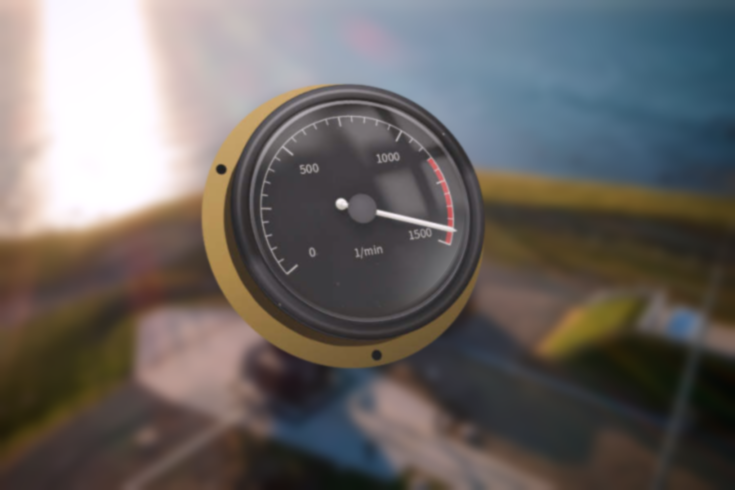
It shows value=1450 unit=rpm
